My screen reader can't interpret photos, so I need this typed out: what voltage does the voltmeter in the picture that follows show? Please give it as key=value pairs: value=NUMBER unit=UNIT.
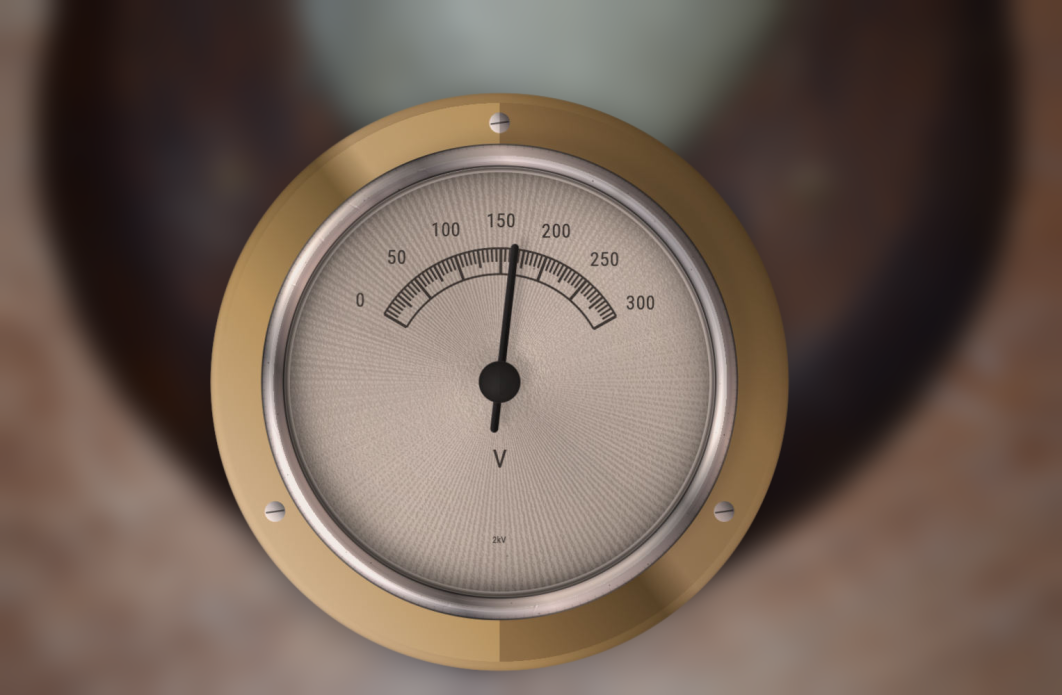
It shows value=165 unit=V
